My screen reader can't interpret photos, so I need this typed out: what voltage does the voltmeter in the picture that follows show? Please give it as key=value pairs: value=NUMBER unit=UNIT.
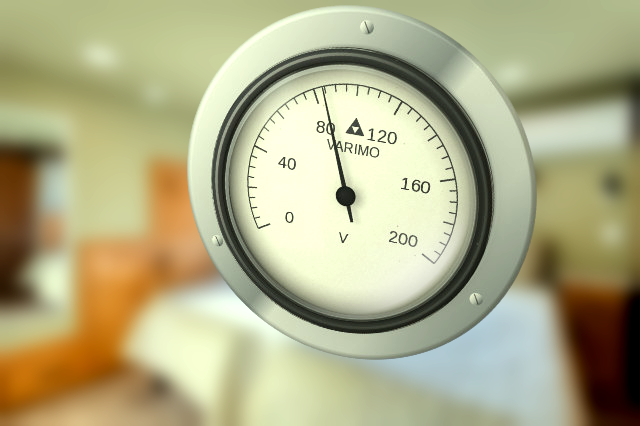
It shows value=85 unit=V
